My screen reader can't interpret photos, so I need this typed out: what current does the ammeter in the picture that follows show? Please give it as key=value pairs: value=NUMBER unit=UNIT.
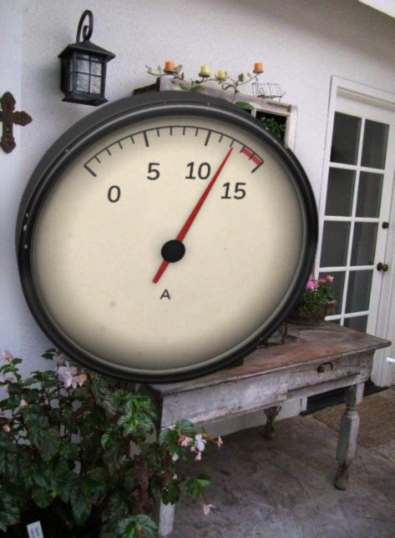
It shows value=12 unit=A
